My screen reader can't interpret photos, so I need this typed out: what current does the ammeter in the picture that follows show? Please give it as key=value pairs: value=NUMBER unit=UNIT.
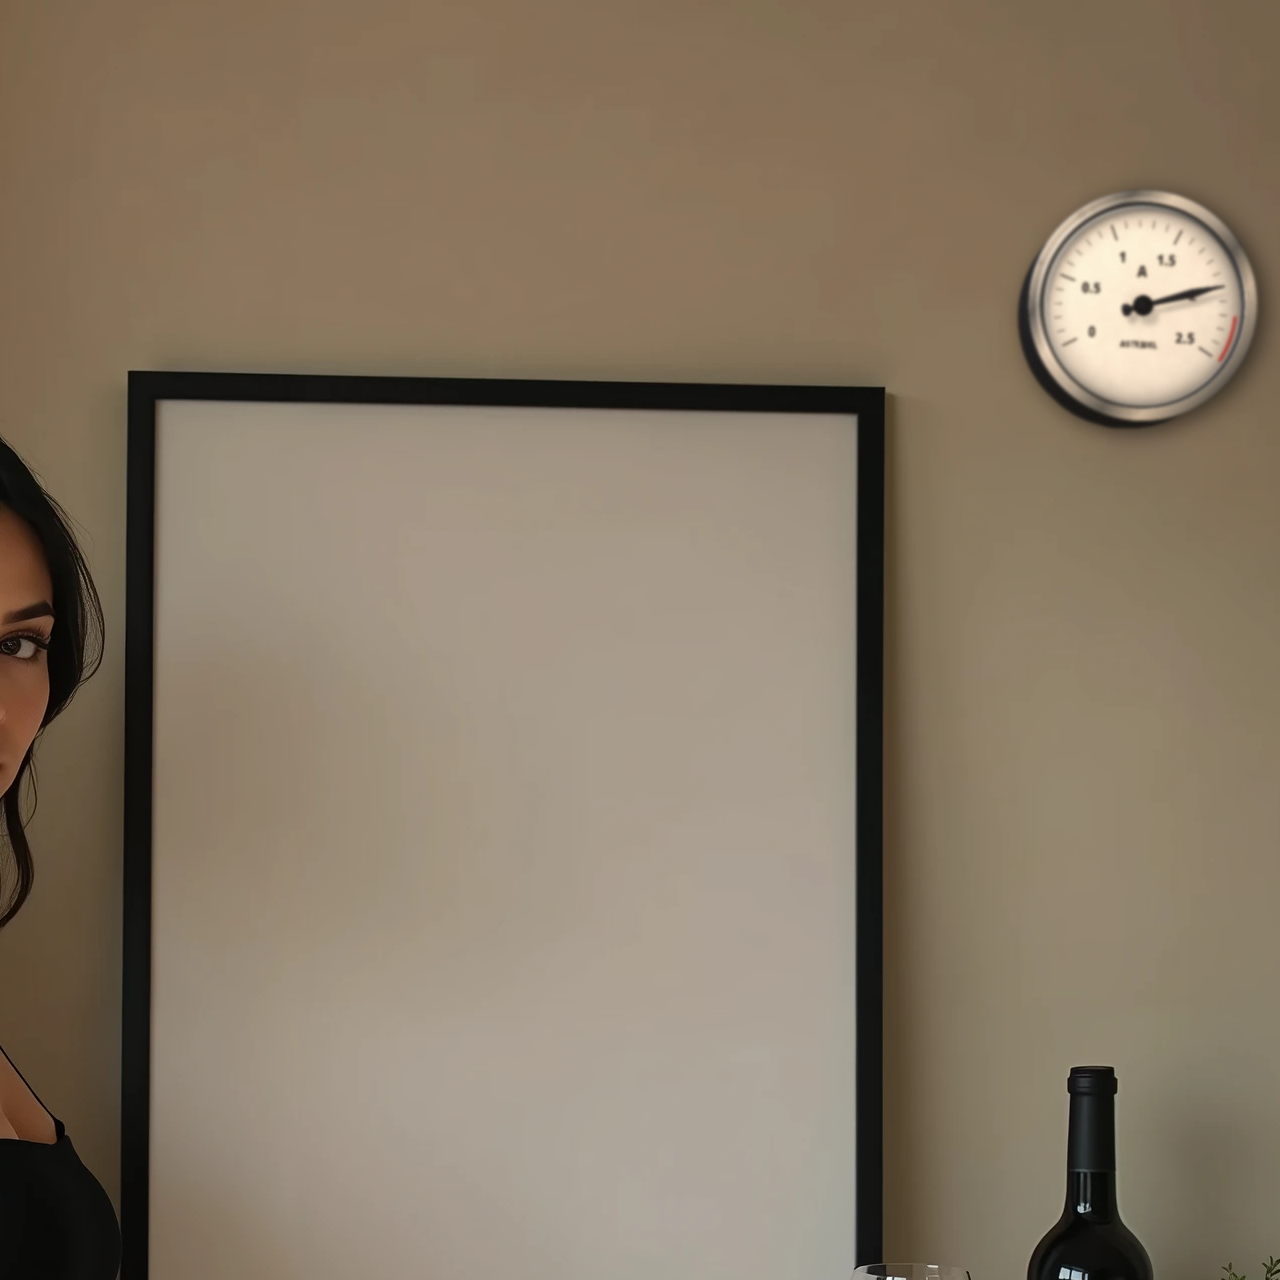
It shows value=2 unit=A
